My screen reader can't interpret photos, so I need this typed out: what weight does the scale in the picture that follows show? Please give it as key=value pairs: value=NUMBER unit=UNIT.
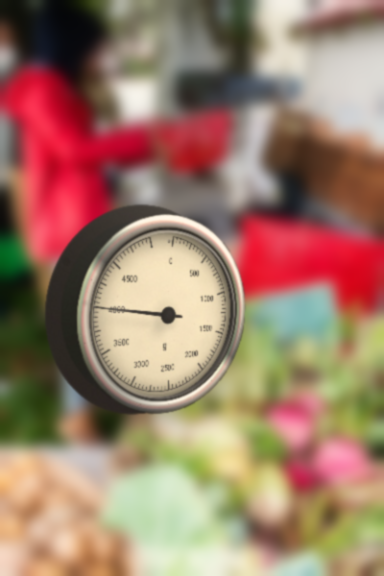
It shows value=4000 unit=g
